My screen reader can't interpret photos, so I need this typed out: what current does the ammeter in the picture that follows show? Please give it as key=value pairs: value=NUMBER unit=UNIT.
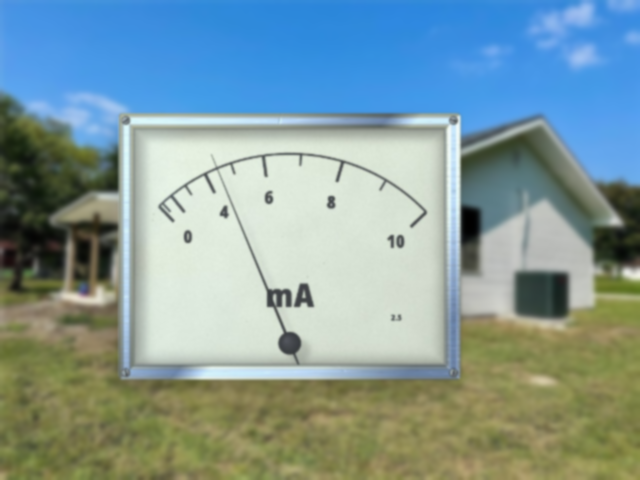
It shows value=4.5 unit=mA
